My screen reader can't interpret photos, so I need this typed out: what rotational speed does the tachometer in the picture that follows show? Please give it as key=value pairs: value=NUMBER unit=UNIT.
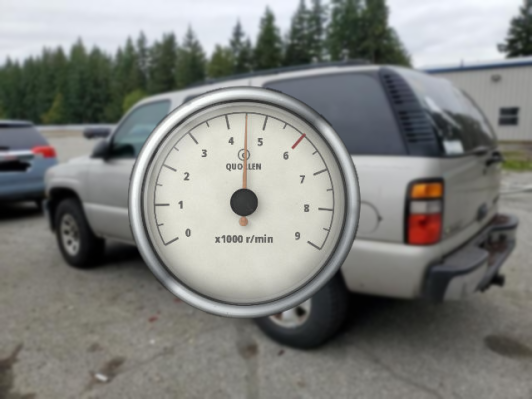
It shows value=4500 unit=rpm
